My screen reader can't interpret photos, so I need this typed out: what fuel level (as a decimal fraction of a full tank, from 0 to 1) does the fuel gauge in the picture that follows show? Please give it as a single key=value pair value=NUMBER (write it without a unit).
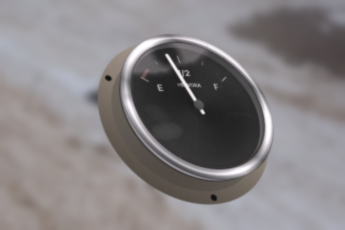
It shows value=0.375
